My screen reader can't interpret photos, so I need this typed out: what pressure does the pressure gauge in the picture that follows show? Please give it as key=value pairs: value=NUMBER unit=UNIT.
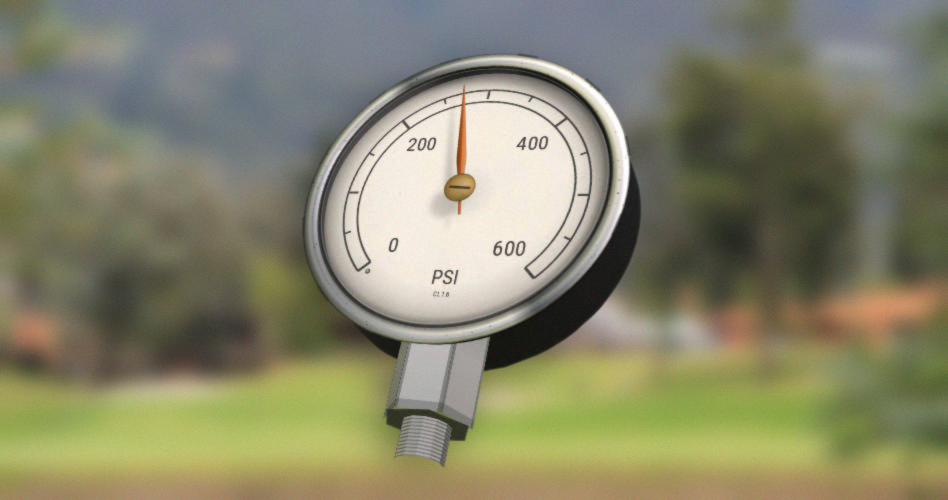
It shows value=275 unit=psi
